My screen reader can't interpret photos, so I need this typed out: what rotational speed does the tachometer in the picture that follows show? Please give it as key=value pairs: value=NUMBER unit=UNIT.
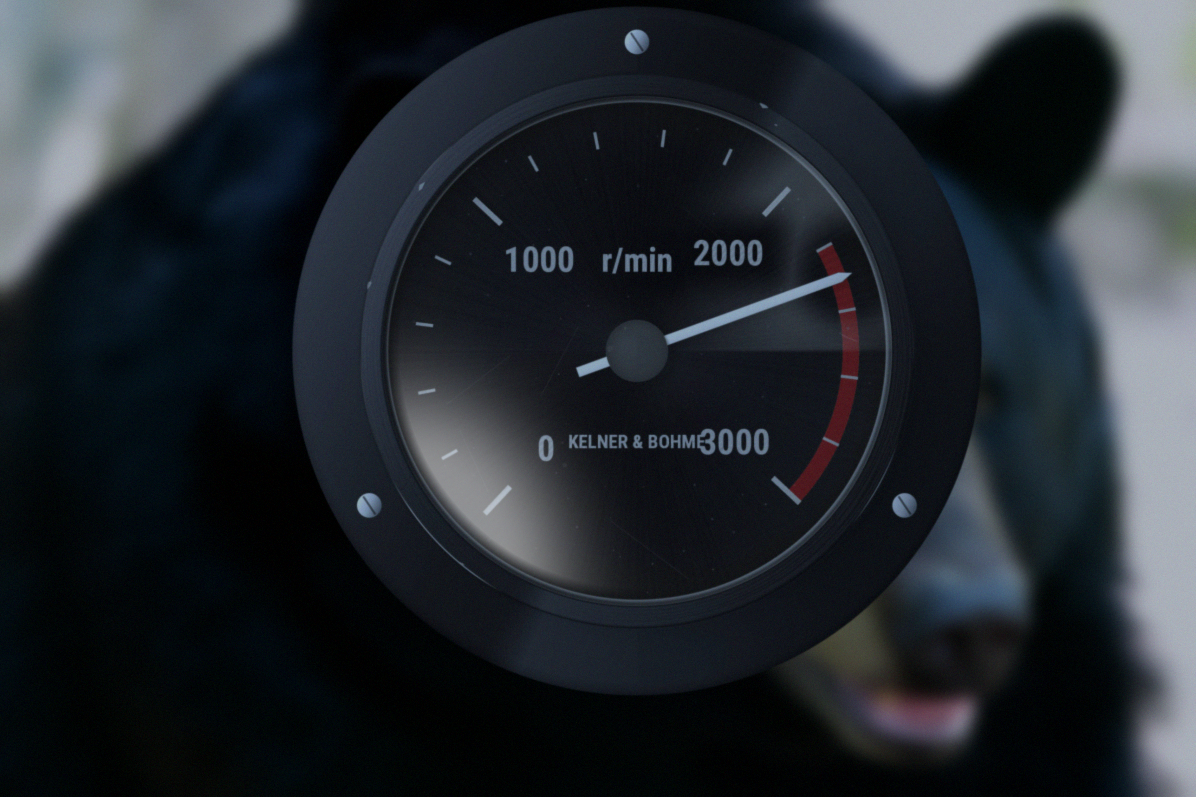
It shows value=2300 unit=rpm
